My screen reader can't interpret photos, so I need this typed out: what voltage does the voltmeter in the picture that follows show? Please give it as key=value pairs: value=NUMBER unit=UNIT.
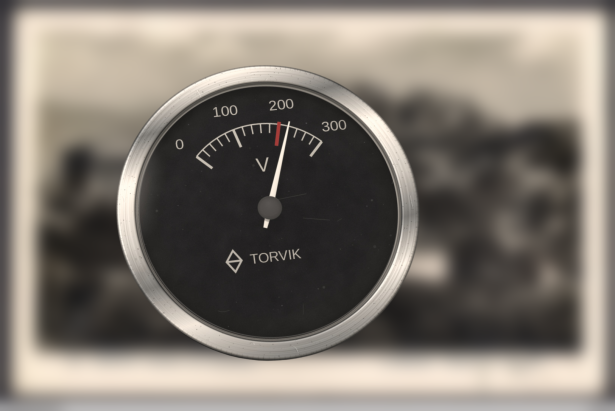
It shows value=220 unit=V
